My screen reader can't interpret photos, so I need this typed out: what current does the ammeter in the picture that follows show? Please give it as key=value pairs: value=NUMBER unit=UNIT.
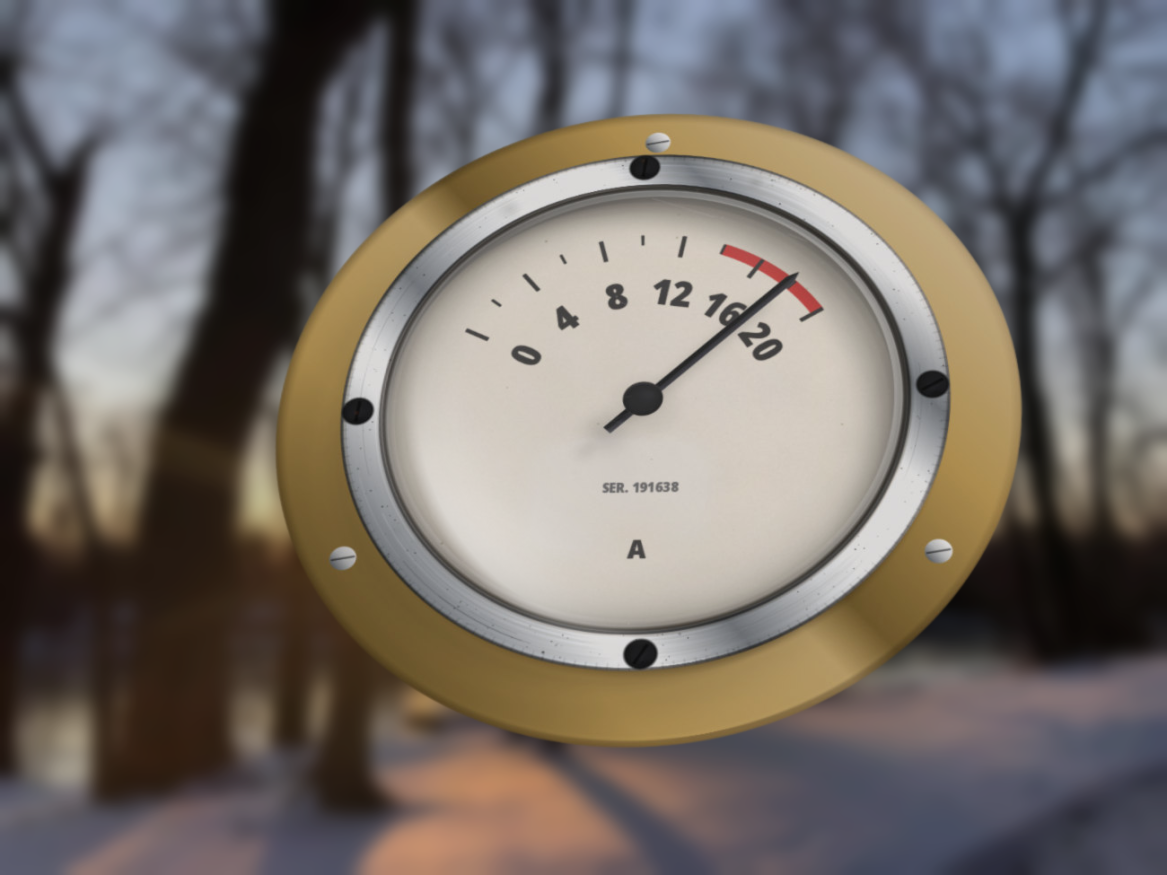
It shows value=18 unit=A
